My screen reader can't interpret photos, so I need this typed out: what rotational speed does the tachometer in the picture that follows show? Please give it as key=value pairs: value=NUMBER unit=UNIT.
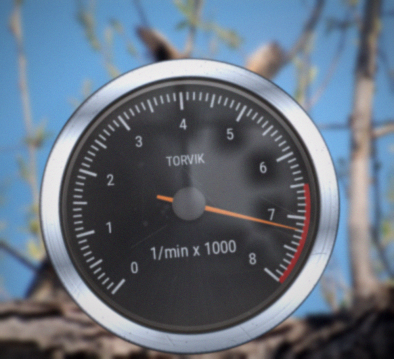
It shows value=7200 unit=rpm
